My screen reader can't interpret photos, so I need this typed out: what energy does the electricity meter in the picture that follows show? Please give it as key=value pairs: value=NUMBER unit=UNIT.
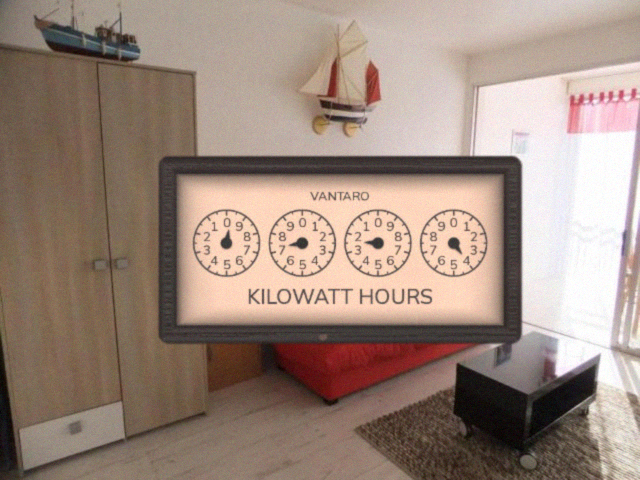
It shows value=9724 unit=kWh
